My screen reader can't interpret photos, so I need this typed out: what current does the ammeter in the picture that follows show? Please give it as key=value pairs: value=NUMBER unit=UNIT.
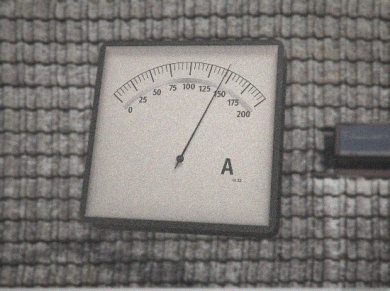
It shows value=145 unit=A
